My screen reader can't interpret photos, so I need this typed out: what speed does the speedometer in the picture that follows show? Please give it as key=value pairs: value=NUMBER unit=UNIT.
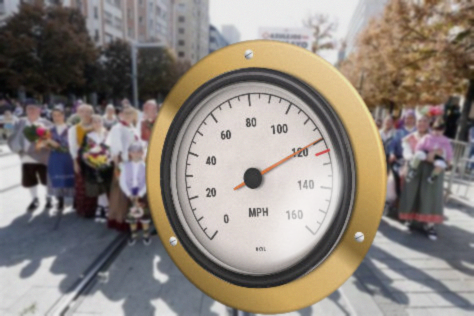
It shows value=120 unit=mph
